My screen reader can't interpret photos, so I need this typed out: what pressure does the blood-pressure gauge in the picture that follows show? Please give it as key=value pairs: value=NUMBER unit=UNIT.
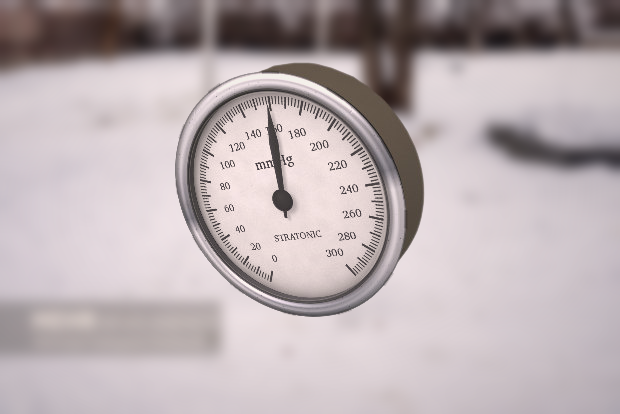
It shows value=160 unit=mmHg
